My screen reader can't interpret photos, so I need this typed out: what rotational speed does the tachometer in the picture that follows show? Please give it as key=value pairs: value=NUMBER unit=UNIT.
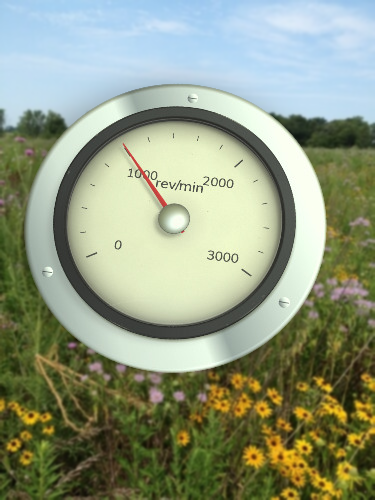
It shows value=1000 unit=rpm
